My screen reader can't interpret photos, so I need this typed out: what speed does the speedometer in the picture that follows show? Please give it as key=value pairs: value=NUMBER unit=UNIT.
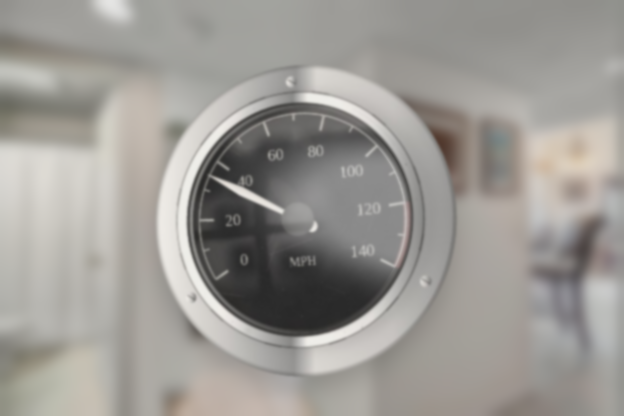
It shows value=35 unit=mph
